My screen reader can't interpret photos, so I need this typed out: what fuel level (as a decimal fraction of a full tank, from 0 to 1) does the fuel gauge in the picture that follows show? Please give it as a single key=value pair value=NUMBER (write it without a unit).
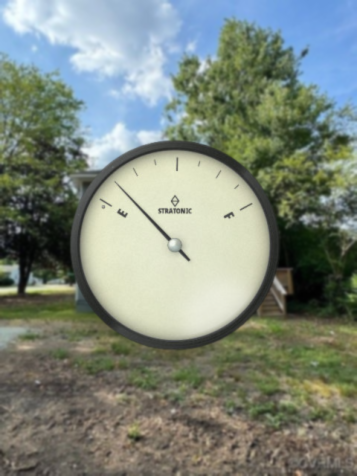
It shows value=0.125
